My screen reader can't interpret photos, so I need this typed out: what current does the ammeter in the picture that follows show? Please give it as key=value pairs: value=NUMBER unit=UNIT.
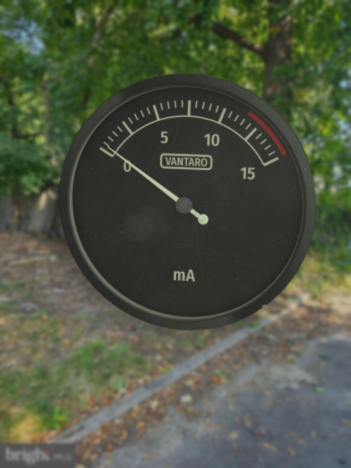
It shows value=0.5 unit=mA
